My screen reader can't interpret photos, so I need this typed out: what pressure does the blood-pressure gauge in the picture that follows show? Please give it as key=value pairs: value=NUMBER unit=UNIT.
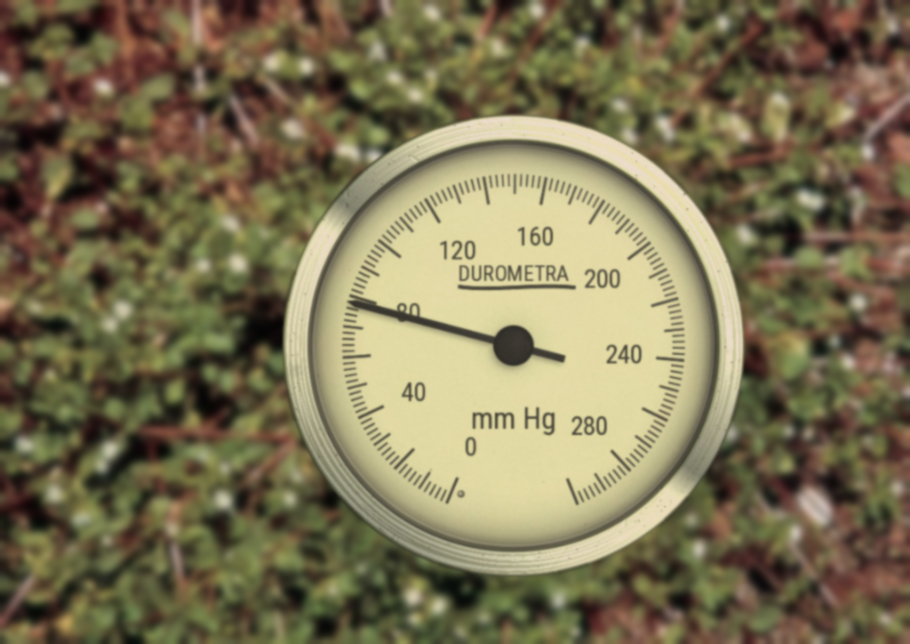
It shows value=78 unit=mmHg
